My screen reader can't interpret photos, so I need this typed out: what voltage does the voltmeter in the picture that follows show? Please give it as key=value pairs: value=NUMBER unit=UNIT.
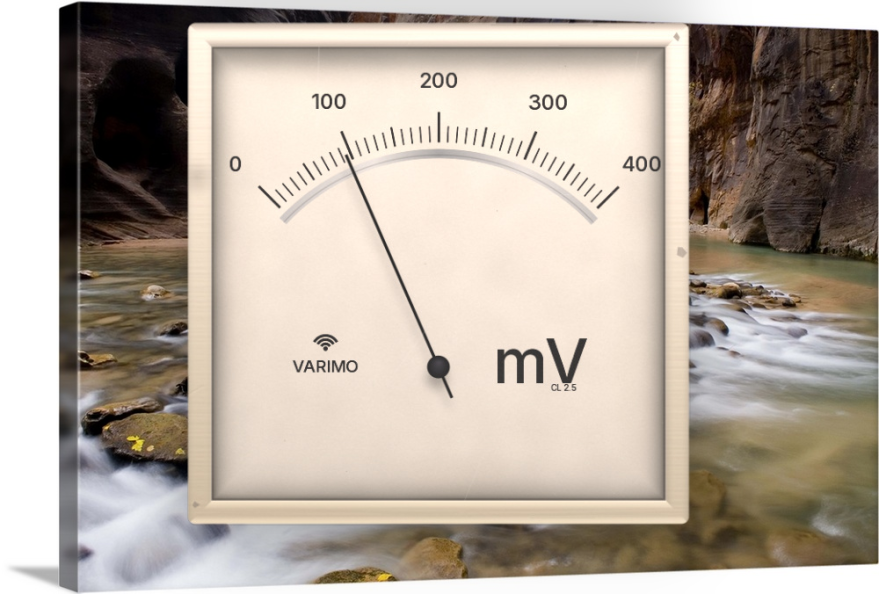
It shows value=95 unit=mV
